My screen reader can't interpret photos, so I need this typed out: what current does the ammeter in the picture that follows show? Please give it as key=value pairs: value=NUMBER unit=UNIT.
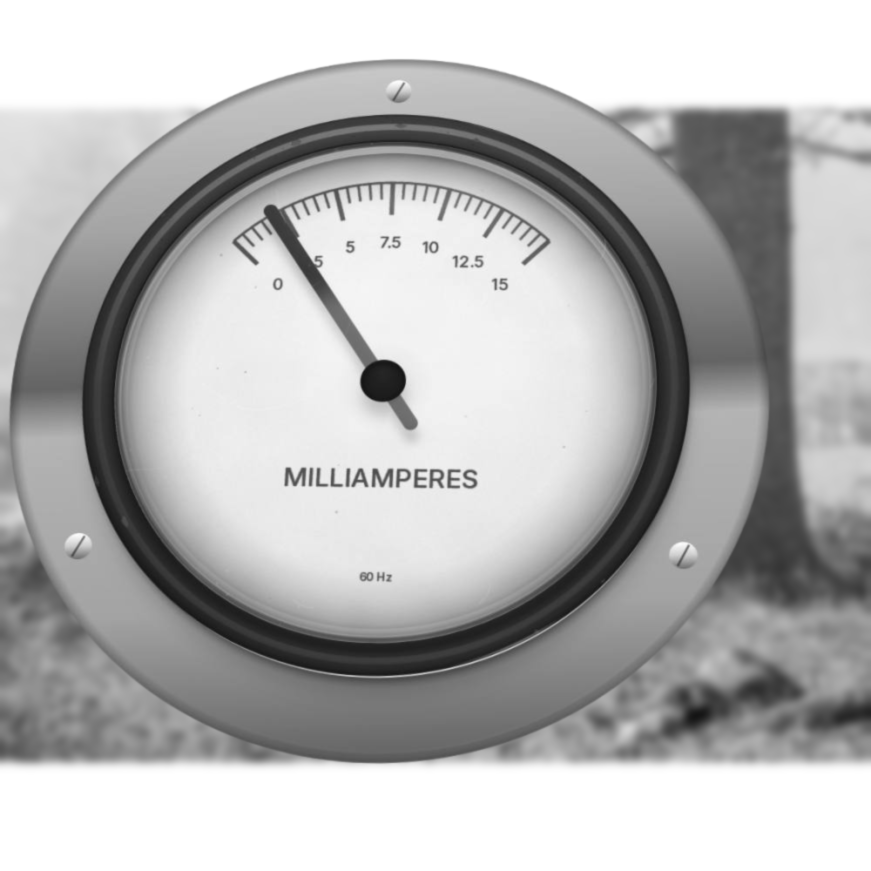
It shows value=2 unit=mA
